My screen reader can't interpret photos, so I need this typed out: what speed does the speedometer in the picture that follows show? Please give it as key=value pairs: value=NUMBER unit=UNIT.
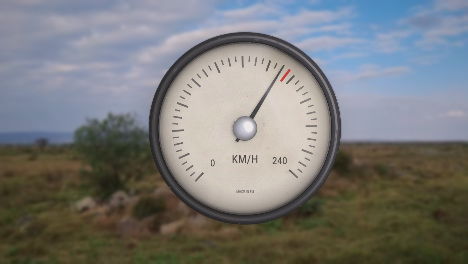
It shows value=150 unit=km/h
